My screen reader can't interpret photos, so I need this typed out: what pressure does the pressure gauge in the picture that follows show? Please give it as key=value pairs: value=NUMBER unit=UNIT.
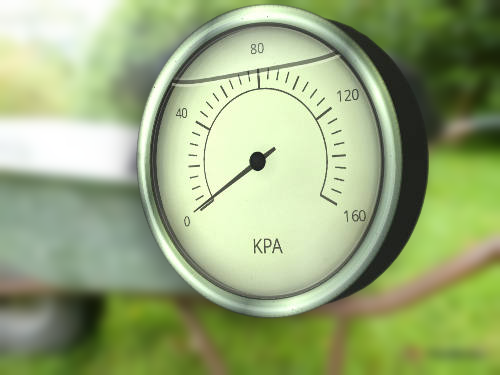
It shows value=0 unit=kPa
